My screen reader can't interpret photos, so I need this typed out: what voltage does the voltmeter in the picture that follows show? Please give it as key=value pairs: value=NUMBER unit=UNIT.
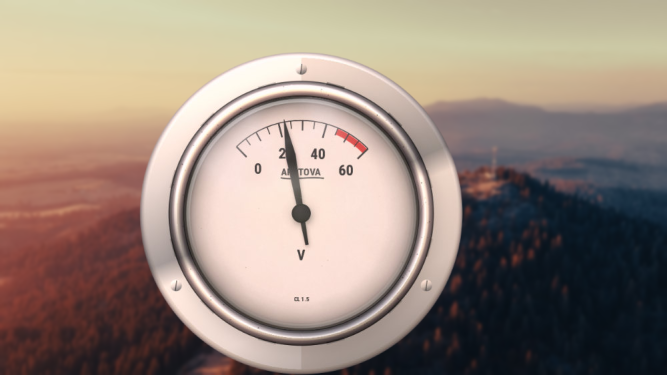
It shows value=22.5 unit=V
